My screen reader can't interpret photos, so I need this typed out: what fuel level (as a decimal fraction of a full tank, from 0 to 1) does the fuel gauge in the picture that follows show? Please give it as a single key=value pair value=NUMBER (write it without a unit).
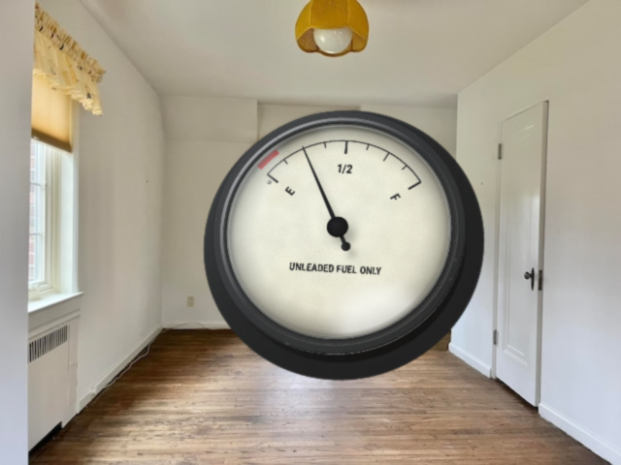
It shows value=0.25
